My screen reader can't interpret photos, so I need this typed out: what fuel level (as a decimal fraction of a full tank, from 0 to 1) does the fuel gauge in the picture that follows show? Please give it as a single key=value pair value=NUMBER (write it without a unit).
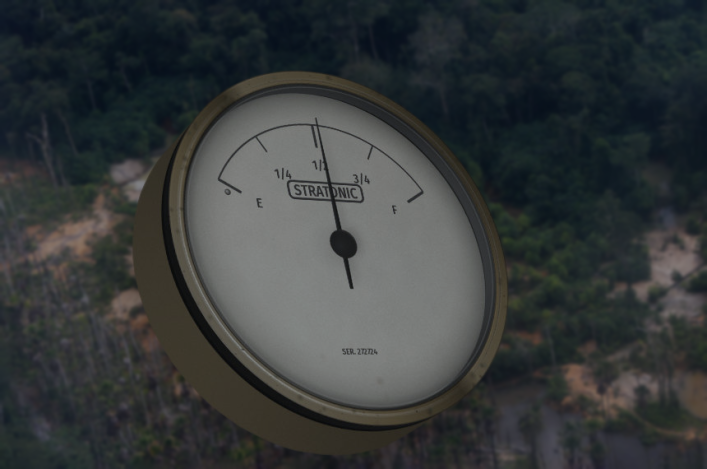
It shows value=0.5
